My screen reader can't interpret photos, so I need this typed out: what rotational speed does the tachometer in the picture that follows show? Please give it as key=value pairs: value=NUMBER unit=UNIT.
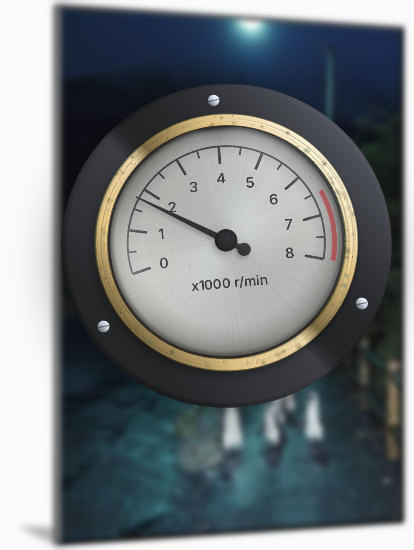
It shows value=1750 unit=rpm
